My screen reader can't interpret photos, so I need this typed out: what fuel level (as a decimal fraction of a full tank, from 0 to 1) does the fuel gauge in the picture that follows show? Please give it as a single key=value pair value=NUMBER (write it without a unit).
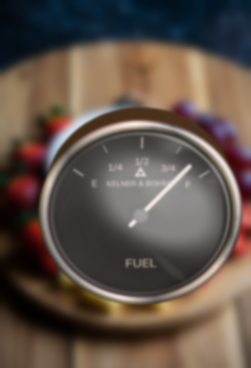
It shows value=0.875
